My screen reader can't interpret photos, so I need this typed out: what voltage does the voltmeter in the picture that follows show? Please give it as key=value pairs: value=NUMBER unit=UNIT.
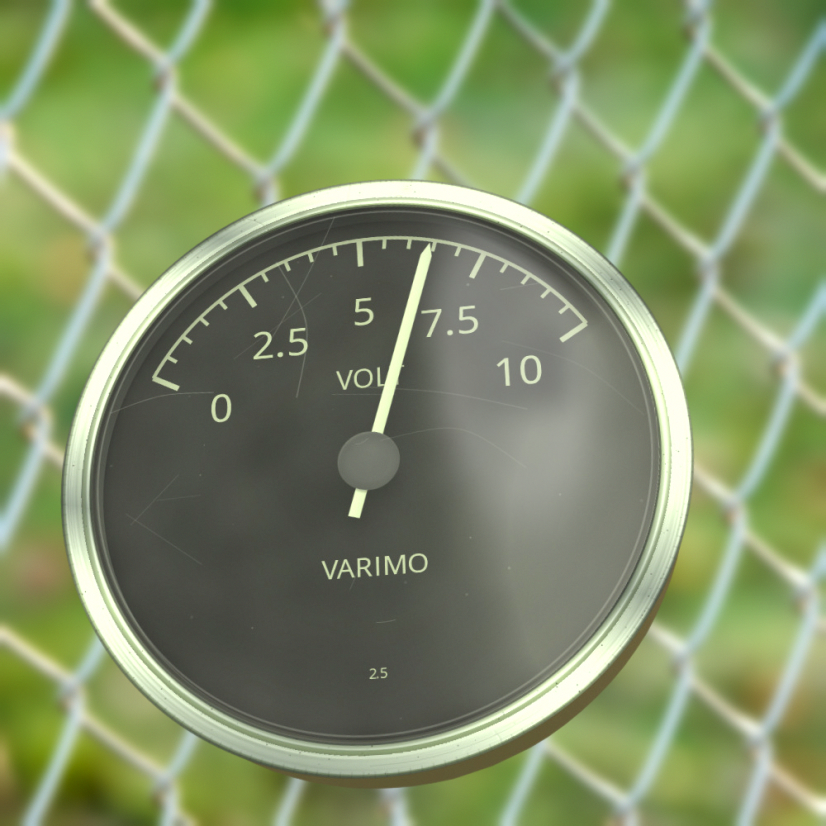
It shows value=6.5 unit=V
